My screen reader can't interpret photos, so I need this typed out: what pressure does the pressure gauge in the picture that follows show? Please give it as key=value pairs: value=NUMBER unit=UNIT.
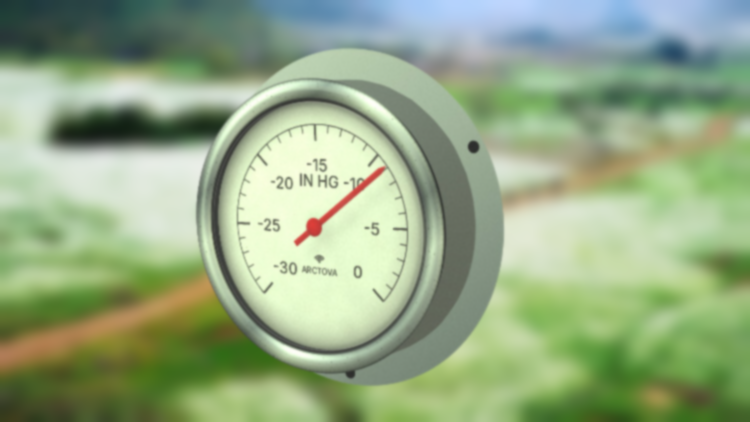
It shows value=-9 unit=inHg
